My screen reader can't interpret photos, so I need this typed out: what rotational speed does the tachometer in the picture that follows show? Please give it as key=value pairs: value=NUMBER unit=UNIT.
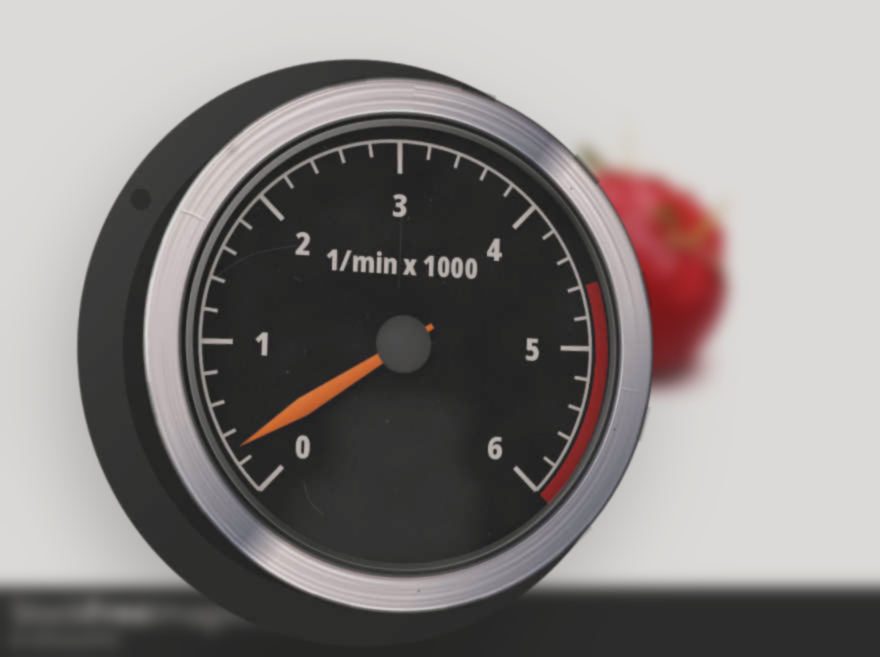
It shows value=300 unit=rpm
